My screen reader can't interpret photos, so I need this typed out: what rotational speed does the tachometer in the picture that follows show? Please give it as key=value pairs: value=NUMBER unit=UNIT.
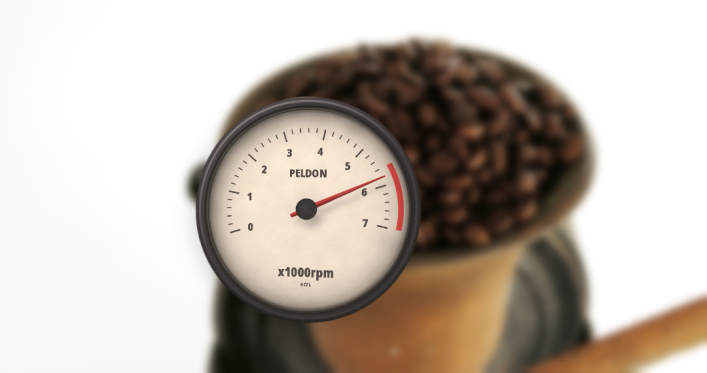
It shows value=5800 unit=rpm
